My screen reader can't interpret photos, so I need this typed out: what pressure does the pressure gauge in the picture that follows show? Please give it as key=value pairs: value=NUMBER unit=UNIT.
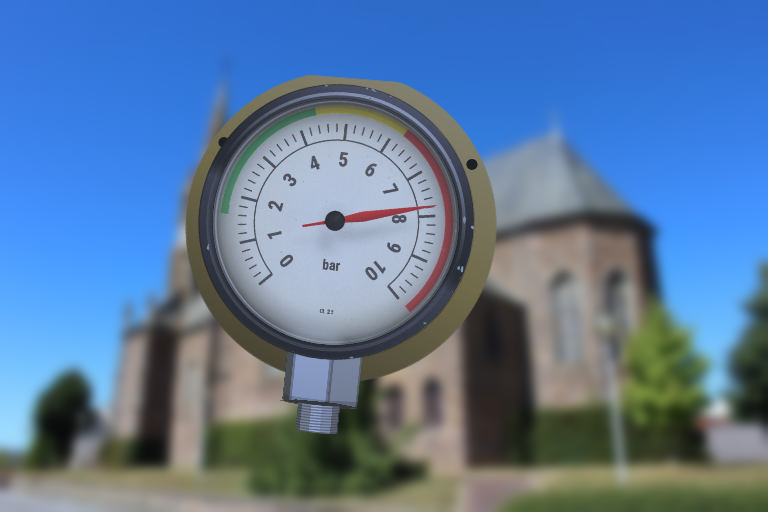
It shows value=7.8 unit=bar
